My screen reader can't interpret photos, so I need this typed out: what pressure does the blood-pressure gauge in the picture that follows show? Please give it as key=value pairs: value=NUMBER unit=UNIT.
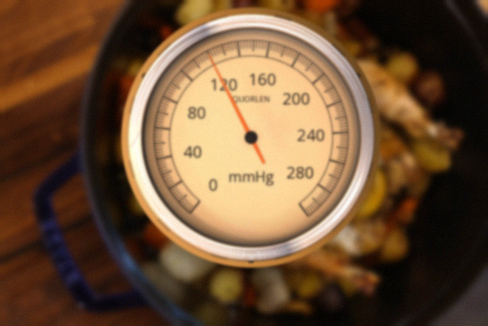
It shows value=120 unit=mmHg
